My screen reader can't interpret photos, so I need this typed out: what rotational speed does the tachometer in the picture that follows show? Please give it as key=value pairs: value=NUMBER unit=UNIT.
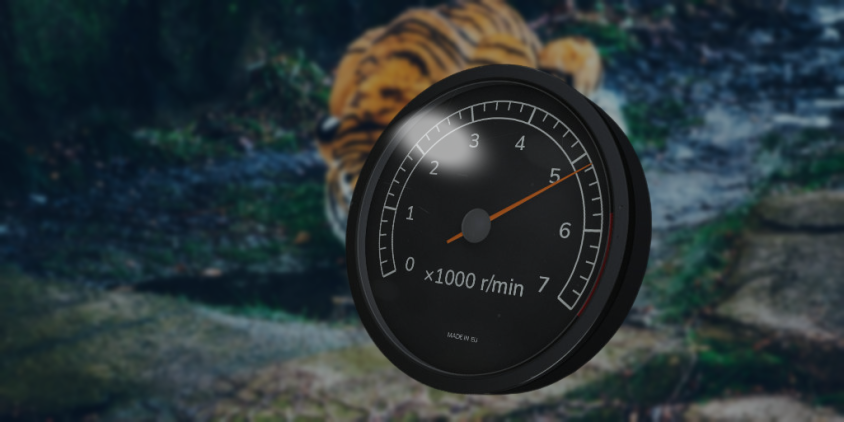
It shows value=5200 unit=rpm
